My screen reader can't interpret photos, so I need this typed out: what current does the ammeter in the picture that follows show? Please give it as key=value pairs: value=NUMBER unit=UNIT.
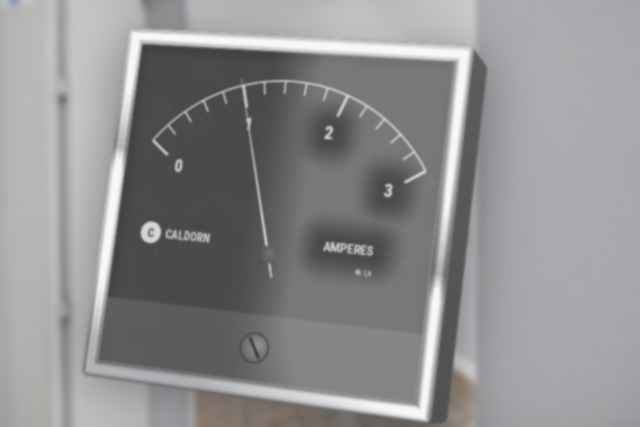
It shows value=1 unit=A
